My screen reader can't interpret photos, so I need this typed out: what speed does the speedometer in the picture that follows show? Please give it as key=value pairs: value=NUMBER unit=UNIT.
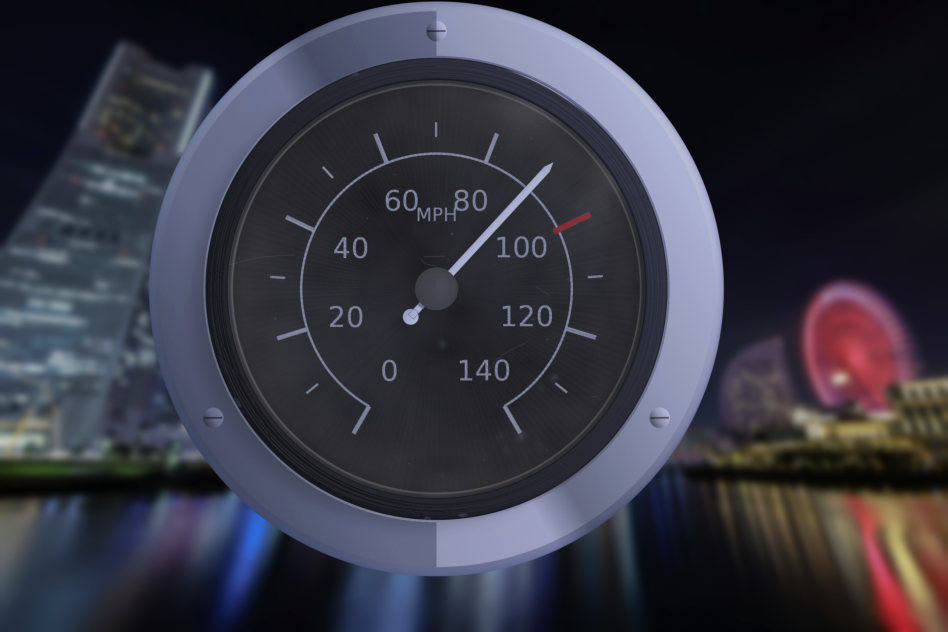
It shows value=90 unit=mph
